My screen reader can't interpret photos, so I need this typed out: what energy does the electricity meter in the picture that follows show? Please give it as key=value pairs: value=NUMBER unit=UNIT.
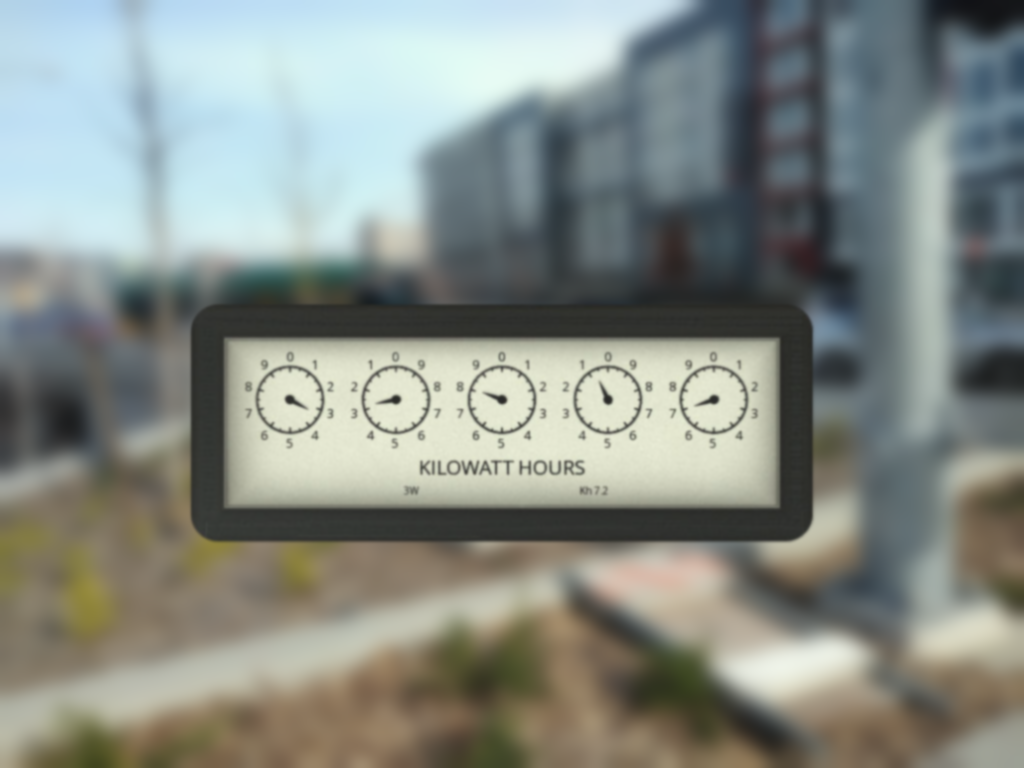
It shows value=32807 unit=kWh
